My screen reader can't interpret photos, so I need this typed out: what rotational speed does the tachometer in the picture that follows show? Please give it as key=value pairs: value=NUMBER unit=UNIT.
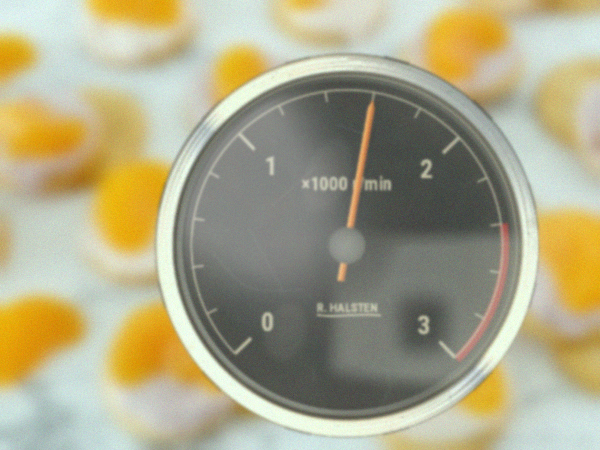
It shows value=1600 unit=rpm
